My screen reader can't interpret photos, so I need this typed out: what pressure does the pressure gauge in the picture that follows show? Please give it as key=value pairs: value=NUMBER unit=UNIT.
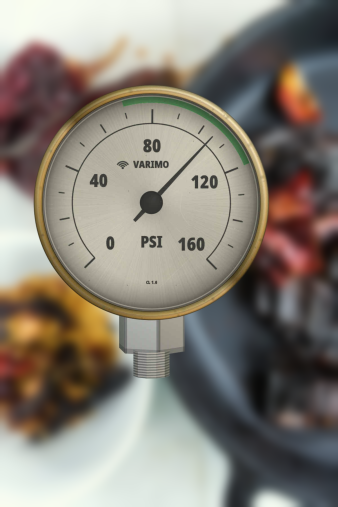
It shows value=105 unit=psi
